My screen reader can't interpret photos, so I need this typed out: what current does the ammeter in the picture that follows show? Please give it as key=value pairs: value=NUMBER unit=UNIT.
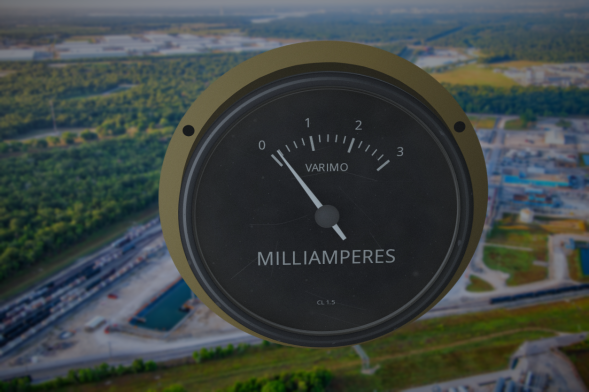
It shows value=0.2 unit=mA
